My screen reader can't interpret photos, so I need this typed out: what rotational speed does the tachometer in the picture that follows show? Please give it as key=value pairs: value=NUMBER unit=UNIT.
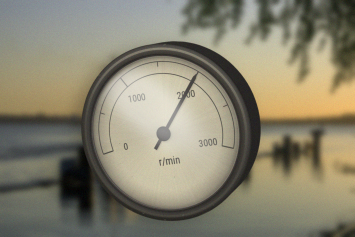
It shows value=2000 unit=rpm
